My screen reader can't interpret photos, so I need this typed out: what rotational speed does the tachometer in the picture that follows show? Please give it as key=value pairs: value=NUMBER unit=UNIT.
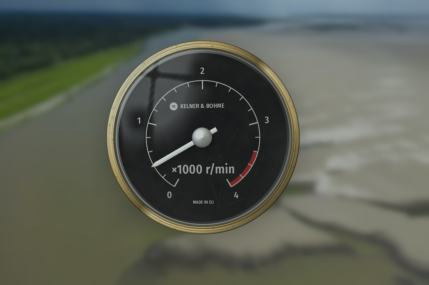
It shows value=400 unit=rpm
